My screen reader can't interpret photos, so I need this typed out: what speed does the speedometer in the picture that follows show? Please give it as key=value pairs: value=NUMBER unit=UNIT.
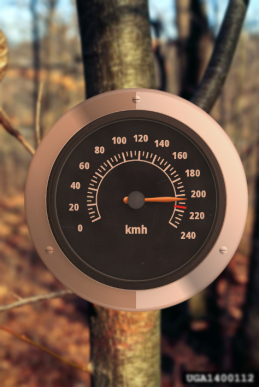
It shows value=205 unit=km/h
